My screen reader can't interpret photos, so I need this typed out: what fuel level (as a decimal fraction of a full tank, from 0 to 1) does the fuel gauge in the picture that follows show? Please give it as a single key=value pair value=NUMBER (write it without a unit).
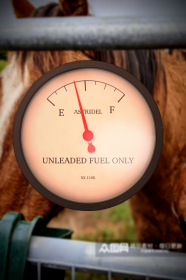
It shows value=0.375
